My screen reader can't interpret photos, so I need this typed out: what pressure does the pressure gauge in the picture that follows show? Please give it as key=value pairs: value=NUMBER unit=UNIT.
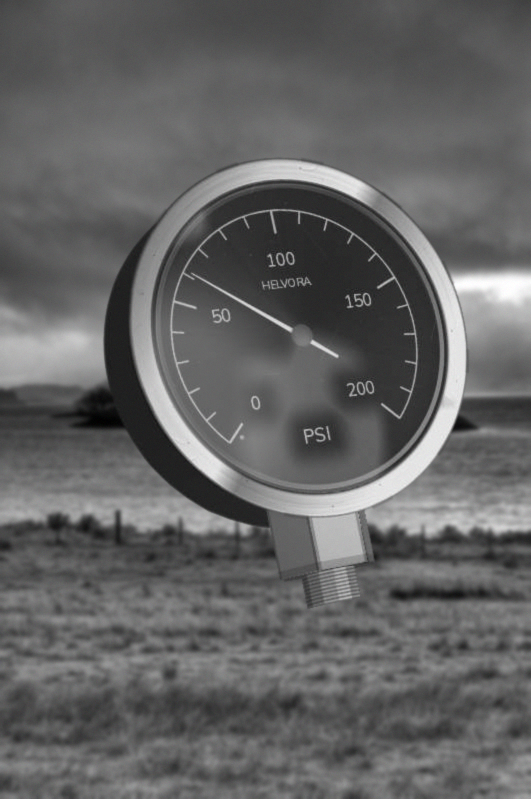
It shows value=60 unit=psi
